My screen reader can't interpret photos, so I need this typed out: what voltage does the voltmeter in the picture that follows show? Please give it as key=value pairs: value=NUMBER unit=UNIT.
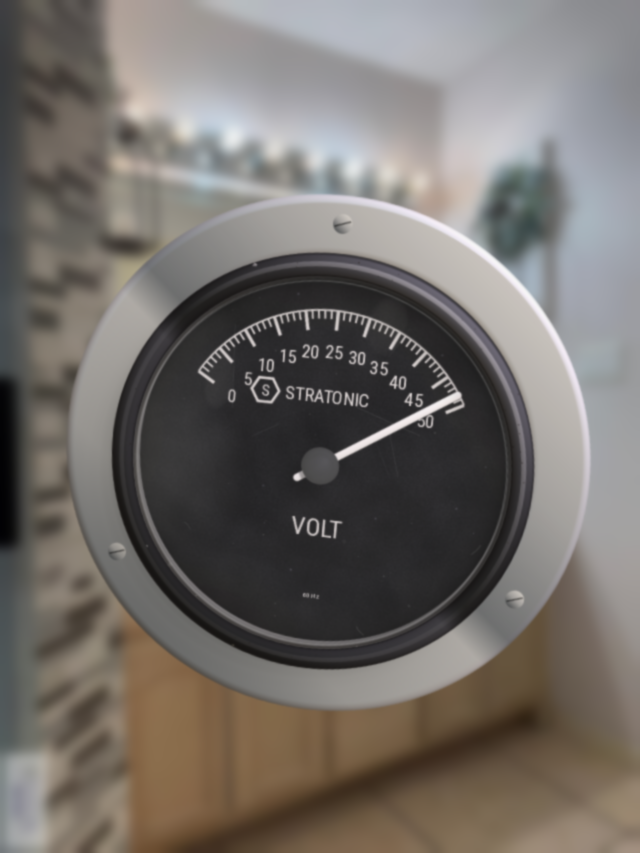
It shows value=48 unit=V
